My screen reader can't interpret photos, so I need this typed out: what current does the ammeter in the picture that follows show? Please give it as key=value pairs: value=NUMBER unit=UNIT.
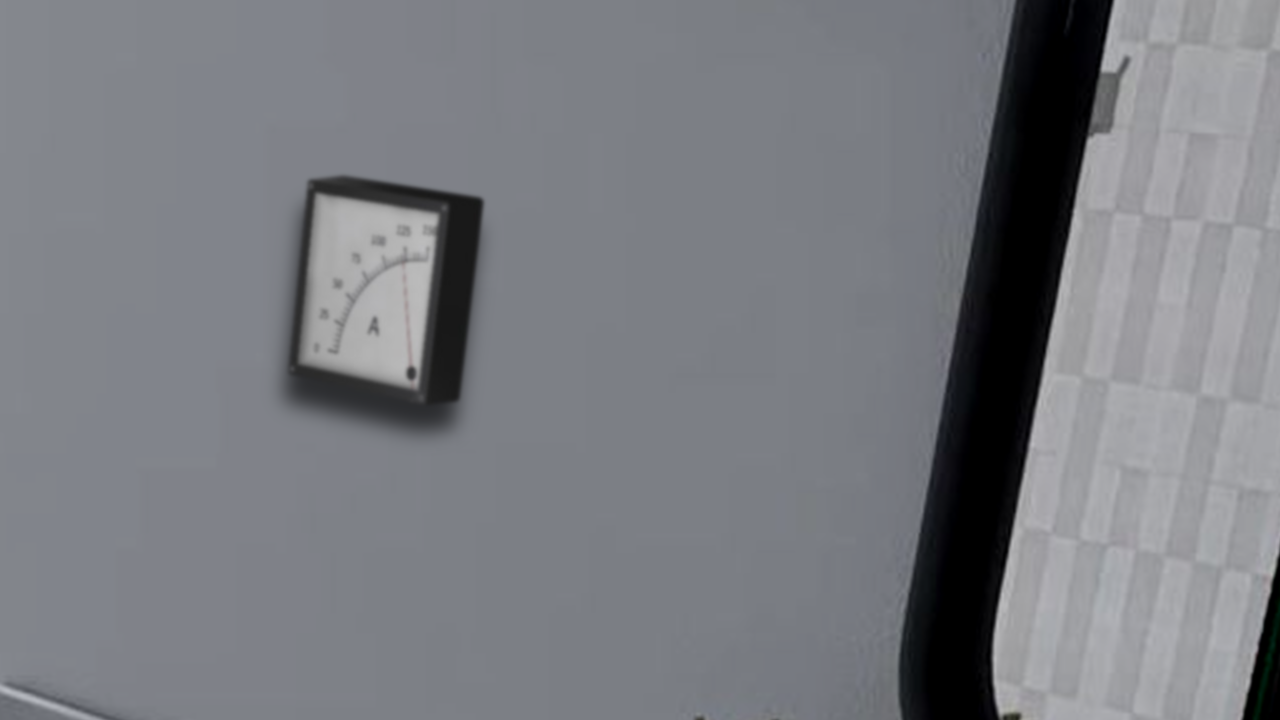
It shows value=125 unit=A
